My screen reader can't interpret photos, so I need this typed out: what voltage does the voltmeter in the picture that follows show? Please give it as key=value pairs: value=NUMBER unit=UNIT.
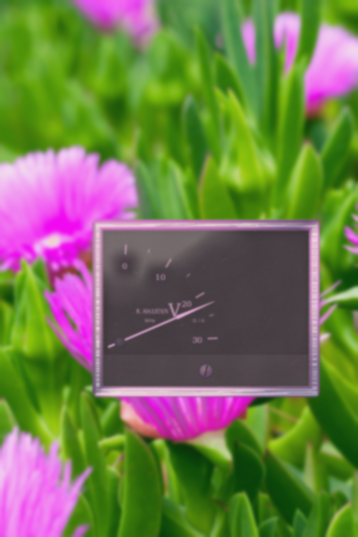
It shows value=22.5 unit=V
